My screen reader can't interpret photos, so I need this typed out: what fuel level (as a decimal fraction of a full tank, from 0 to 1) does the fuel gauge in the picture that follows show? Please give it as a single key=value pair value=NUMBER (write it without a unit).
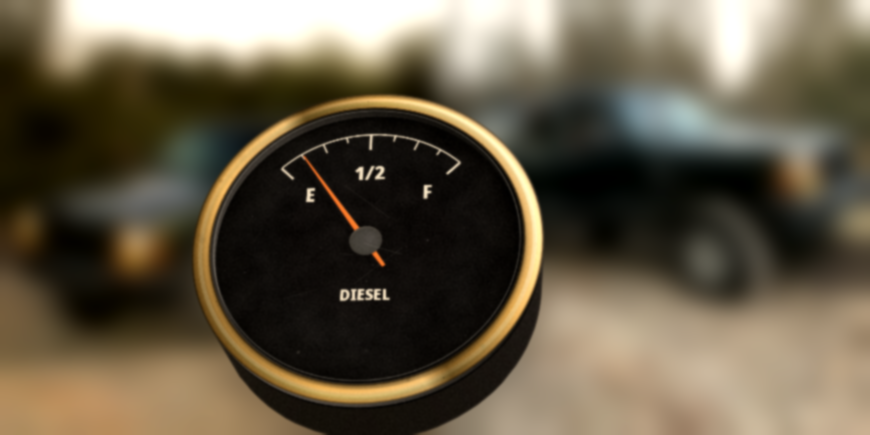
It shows value=0.125
